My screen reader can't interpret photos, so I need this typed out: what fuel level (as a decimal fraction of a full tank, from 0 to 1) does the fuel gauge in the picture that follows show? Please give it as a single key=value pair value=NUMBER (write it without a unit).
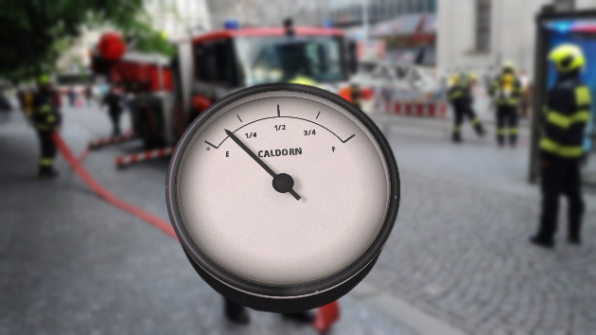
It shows value=0.125
